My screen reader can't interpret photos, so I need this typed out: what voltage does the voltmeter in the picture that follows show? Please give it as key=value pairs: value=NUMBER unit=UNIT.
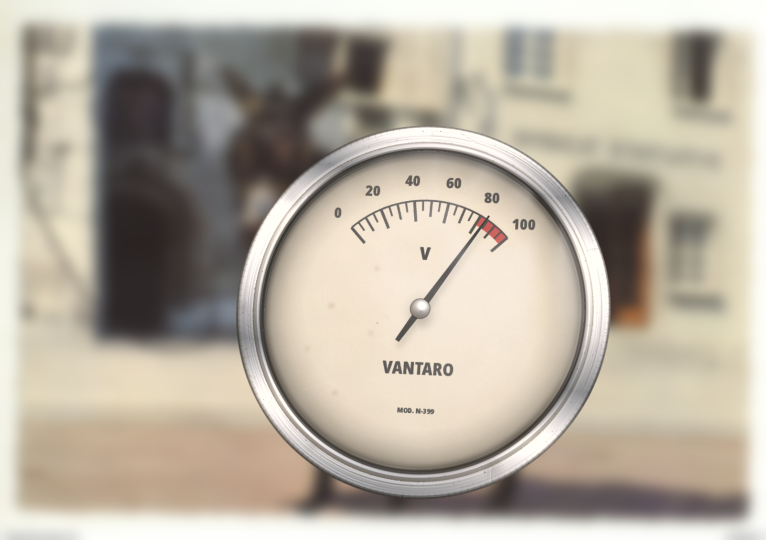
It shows value=85 unit=V
